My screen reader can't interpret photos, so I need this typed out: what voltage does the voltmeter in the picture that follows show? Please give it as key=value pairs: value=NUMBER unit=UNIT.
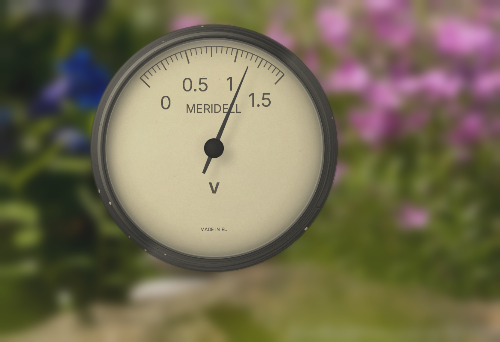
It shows value=1.15 unit=V
